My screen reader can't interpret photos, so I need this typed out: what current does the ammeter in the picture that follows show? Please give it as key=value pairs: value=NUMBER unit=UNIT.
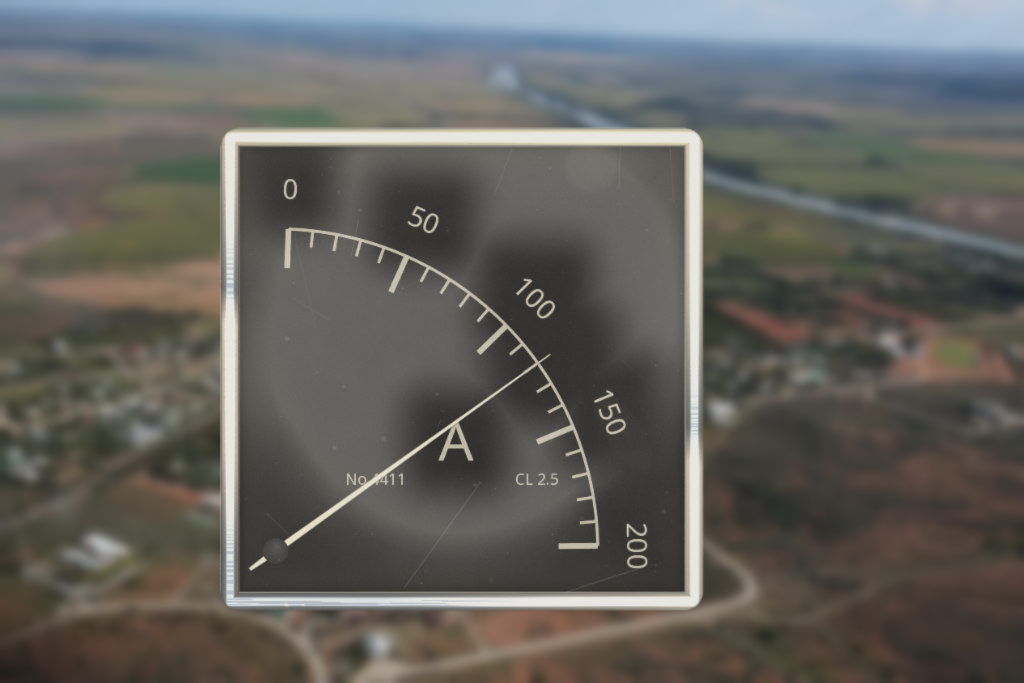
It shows value=120 unit=A
